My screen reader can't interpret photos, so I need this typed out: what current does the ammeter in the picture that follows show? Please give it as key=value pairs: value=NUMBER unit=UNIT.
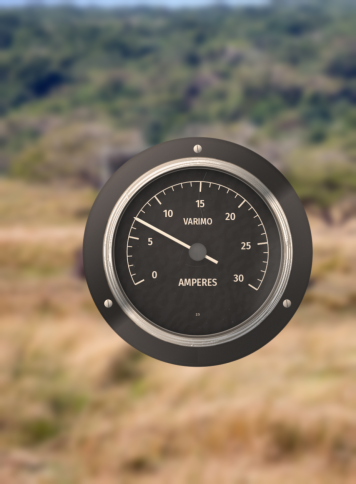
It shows value=7 unit=A
